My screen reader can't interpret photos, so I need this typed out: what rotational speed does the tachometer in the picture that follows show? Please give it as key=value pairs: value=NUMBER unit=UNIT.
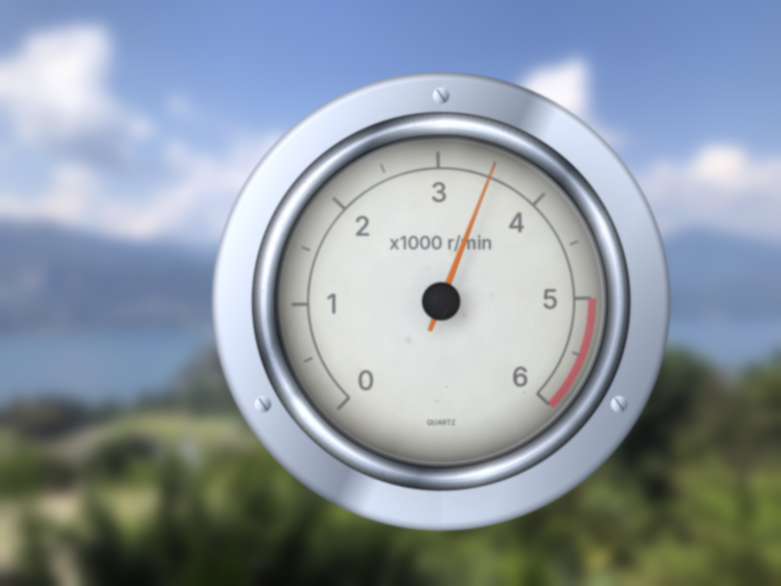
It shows value=3500 unit=rpm
